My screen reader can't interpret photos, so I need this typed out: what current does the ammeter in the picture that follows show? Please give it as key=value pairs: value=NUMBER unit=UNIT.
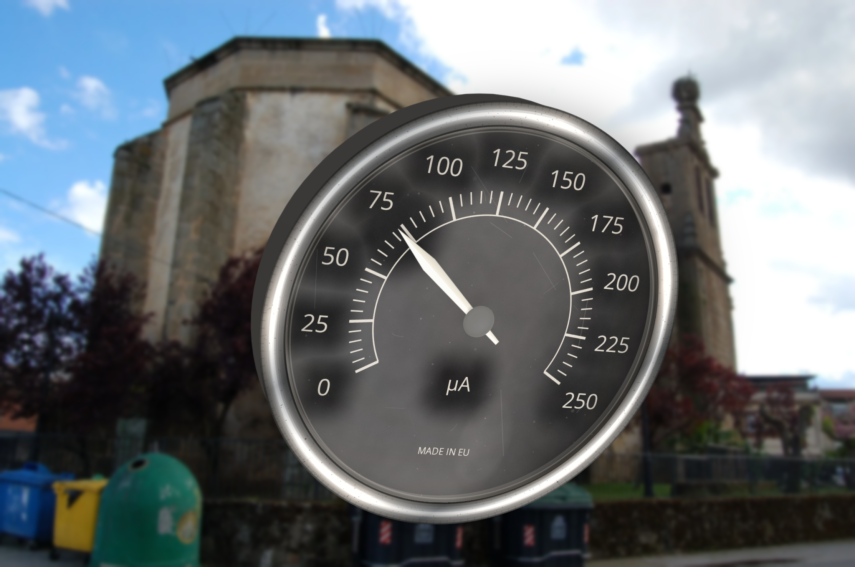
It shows value=72.5 unit=µA
